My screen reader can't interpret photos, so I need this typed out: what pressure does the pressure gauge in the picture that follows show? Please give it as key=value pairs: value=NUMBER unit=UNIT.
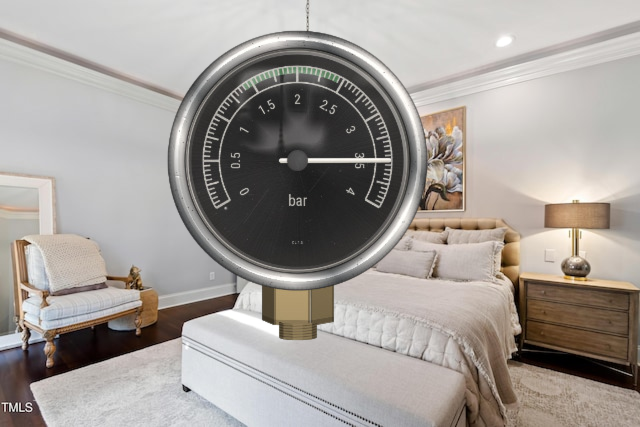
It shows value=3.5 unit=bar
